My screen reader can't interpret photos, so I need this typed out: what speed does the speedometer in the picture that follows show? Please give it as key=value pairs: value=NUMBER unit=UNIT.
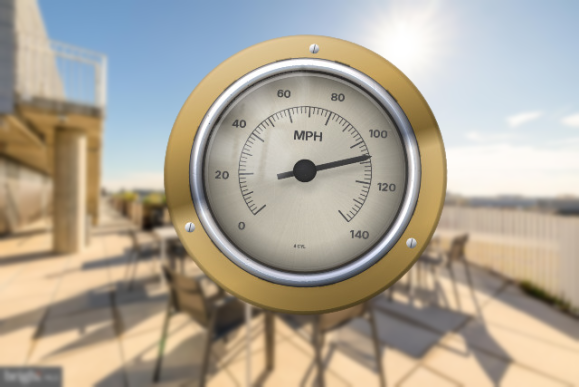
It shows value=108 unit=mph
